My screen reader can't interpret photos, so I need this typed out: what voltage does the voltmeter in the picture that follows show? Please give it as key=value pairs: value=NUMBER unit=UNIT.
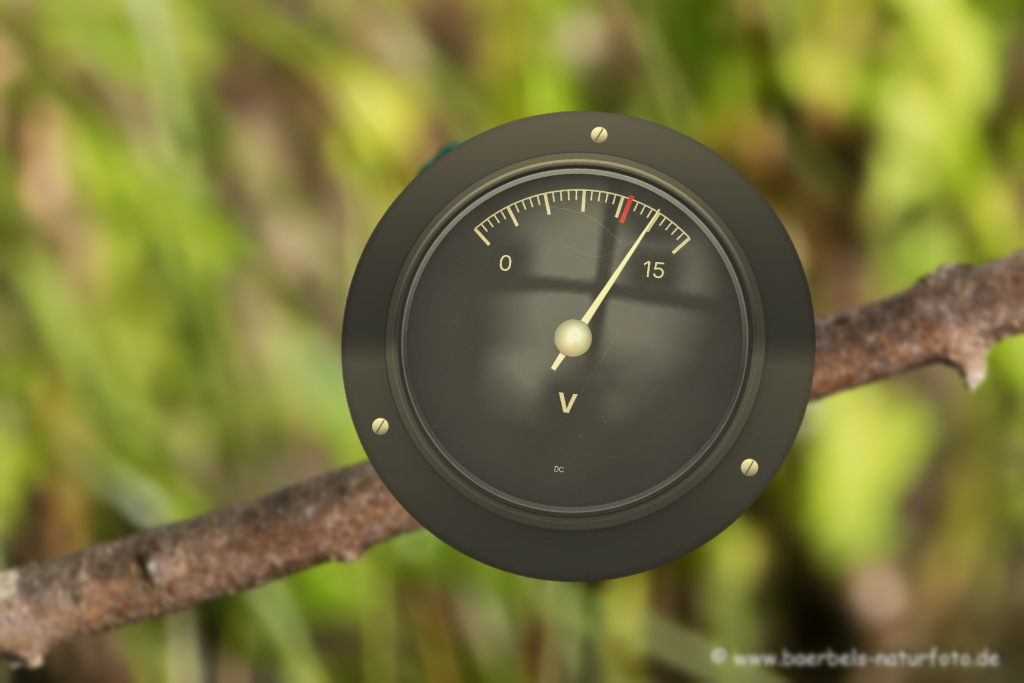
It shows value=12.5 unit=V
